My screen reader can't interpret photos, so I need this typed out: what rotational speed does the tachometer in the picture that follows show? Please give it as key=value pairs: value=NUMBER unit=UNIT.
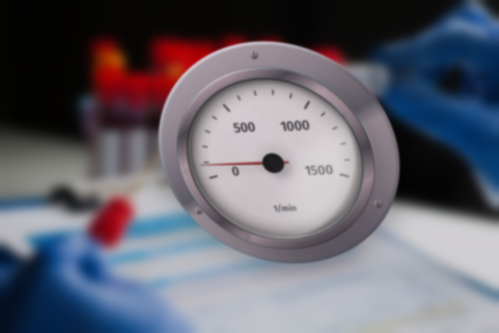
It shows value=100 unit=rpm
